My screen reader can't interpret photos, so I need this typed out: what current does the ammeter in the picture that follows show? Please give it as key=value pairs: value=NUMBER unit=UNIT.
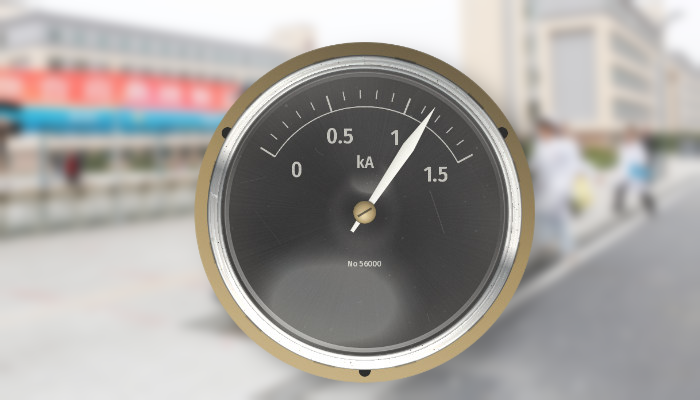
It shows value=1.15 unit=kA
